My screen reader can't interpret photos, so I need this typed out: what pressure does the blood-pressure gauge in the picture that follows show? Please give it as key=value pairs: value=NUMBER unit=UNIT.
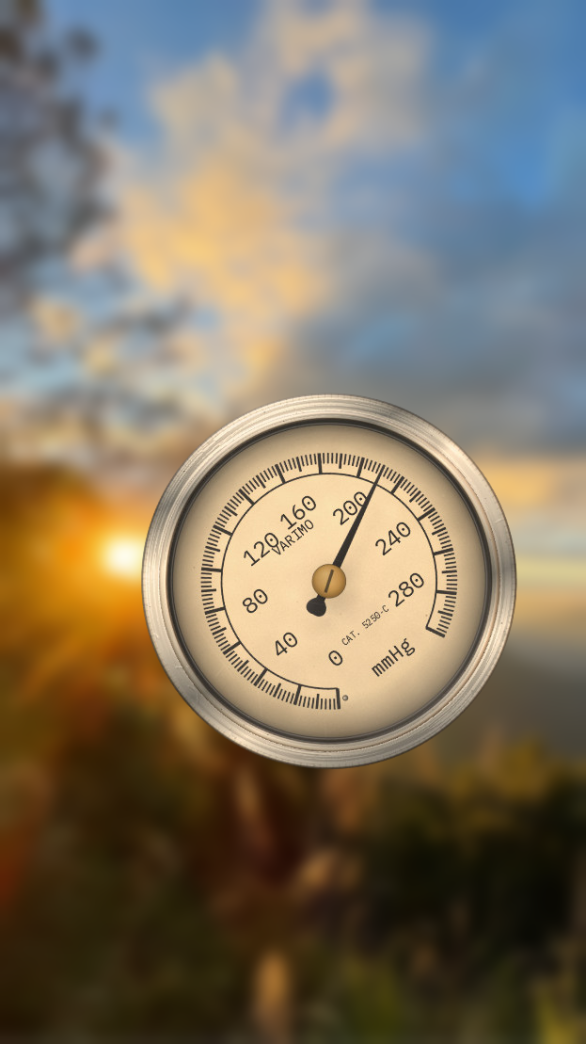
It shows value=210 unit=mmHg
